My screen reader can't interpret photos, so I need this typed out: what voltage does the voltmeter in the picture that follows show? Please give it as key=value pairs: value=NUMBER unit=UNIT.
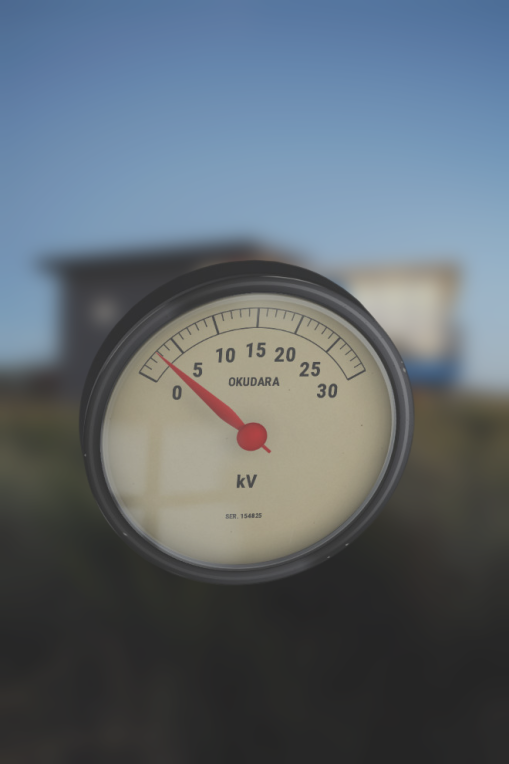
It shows value=3 unit=kV
